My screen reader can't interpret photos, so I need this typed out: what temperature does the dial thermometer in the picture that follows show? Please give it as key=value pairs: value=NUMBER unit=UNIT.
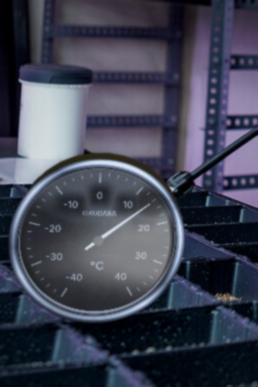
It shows value=14 unit=°C
